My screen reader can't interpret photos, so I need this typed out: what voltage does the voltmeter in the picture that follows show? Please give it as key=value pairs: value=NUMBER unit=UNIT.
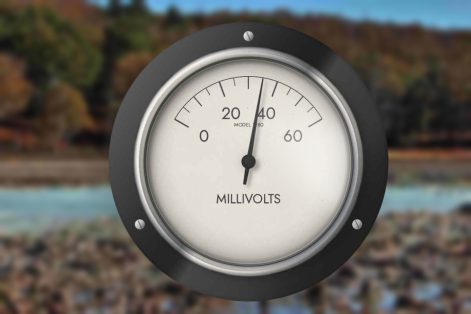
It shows value=35 unit=mV
